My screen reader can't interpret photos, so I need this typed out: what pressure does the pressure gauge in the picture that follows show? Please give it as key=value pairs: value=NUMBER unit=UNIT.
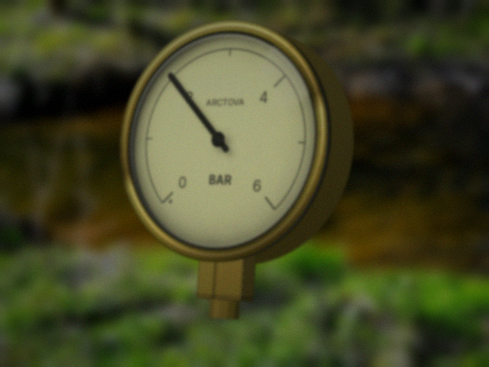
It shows value=2 unit=bar
